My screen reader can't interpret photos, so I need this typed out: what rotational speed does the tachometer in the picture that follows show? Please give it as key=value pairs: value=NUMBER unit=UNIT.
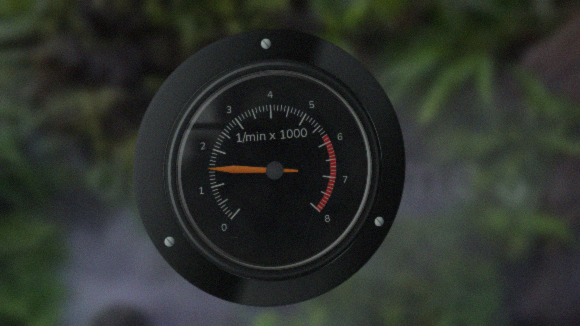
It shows value=1500 unit=rpm
